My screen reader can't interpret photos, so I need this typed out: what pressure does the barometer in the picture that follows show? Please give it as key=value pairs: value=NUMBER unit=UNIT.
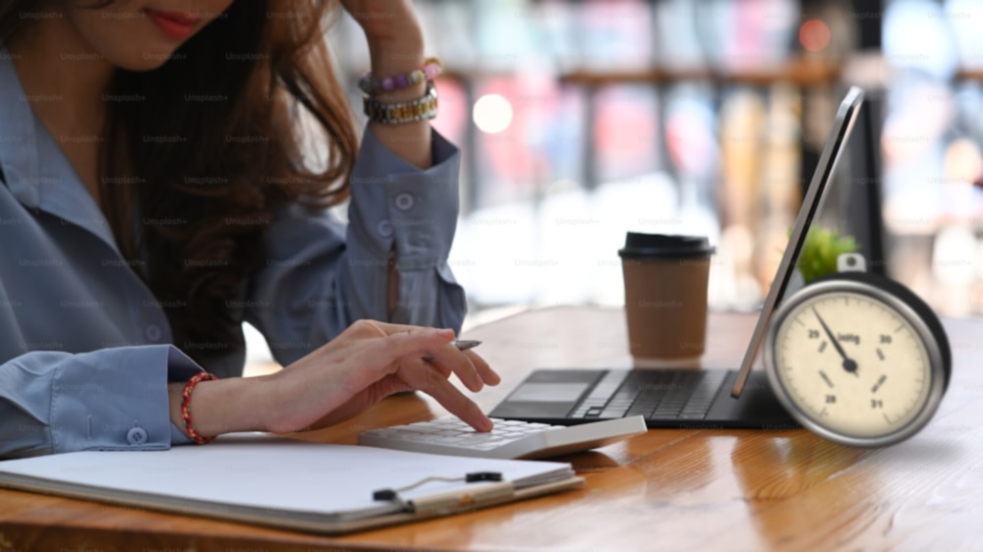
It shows value=29.2 unit=inHg
